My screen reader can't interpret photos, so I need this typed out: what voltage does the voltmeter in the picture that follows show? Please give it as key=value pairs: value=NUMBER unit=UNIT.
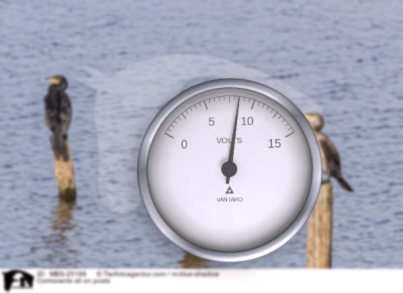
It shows value=8.5 unit=V
